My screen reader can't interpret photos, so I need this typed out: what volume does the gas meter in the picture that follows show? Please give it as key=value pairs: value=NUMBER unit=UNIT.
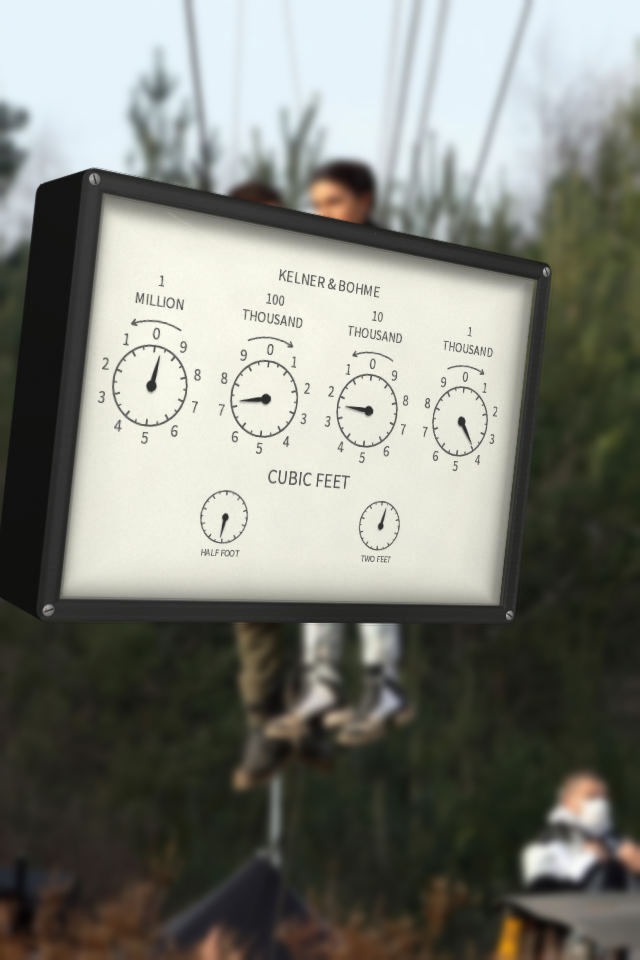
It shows value=972400 unit=ft³
